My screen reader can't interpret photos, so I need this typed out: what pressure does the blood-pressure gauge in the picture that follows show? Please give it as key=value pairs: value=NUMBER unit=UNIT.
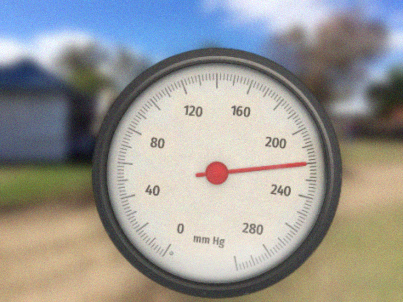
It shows value=220 unit=mmHg
